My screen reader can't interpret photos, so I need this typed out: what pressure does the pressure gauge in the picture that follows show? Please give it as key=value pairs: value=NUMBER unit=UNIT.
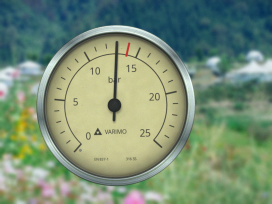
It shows value=13 unit=bar
